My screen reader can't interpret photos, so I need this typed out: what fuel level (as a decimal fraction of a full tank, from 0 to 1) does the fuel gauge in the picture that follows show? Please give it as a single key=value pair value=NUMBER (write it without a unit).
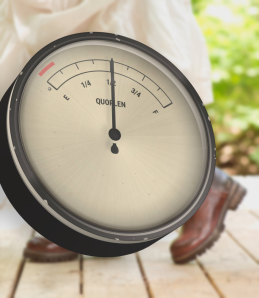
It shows value=0.5
